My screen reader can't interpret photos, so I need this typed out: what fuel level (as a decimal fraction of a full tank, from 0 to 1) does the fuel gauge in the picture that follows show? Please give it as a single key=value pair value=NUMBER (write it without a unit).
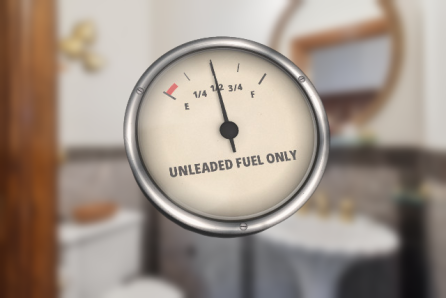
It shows value=0.5
